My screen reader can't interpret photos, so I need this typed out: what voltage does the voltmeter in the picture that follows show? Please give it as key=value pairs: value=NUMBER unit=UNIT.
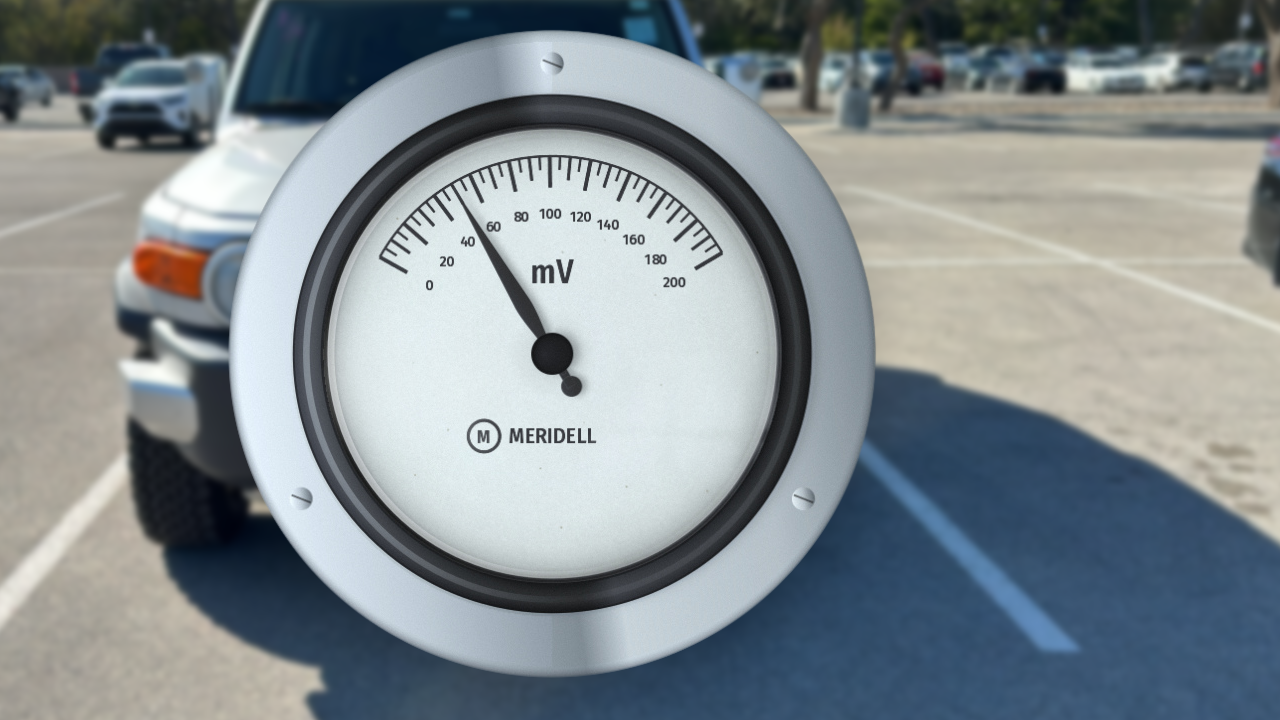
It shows value=50 unit=mV
